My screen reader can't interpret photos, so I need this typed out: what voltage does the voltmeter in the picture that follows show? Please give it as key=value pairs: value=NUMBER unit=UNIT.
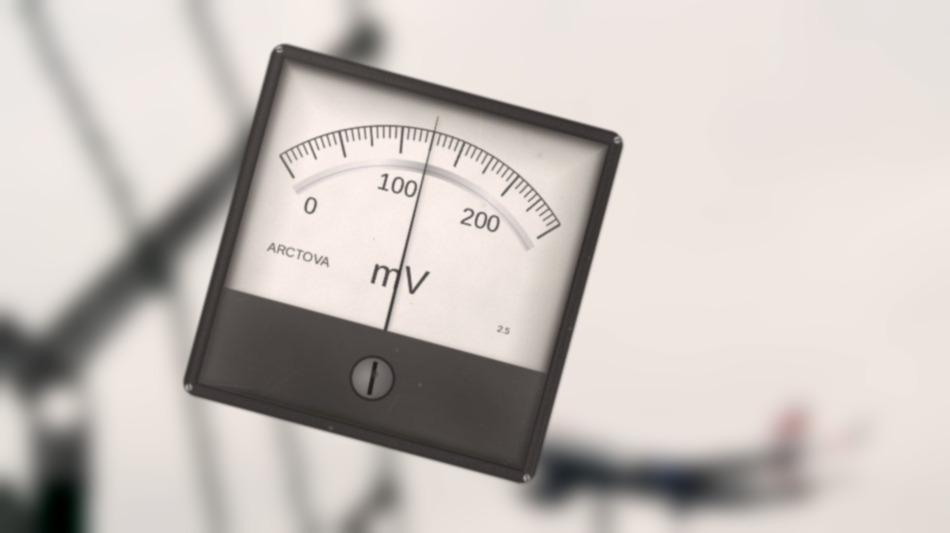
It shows value=125 unit=mV
